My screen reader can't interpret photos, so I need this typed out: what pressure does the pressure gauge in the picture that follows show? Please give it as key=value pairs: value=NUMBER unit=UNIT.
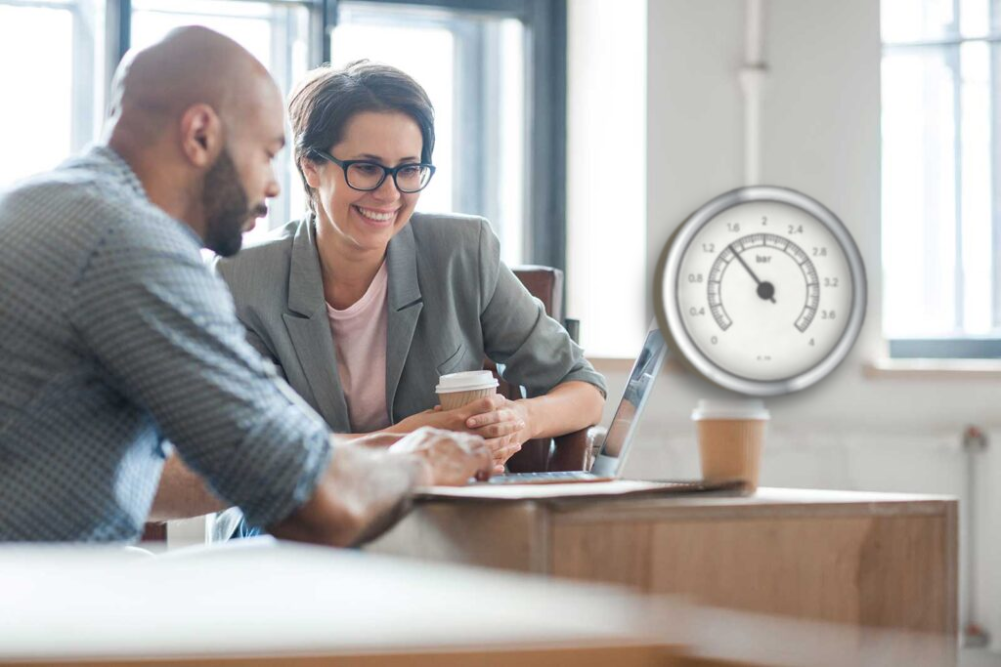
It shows value=1.4 unit=bar
